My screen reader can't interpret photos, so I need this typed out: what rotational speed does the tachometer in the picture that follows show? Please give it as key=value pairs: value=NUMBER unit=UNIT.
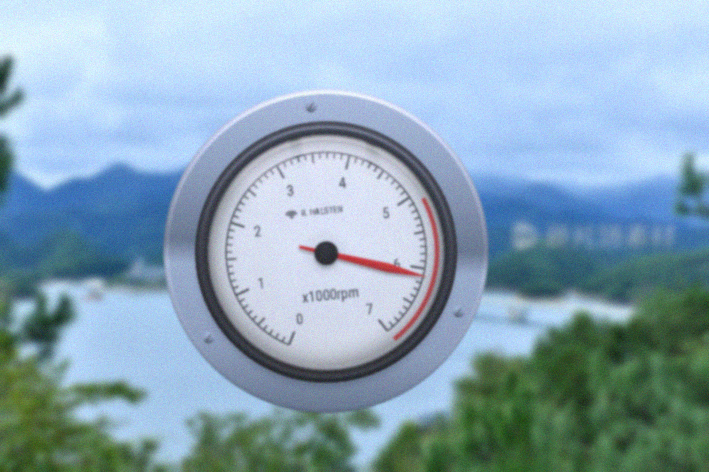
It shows value=6100 unit=rpm
